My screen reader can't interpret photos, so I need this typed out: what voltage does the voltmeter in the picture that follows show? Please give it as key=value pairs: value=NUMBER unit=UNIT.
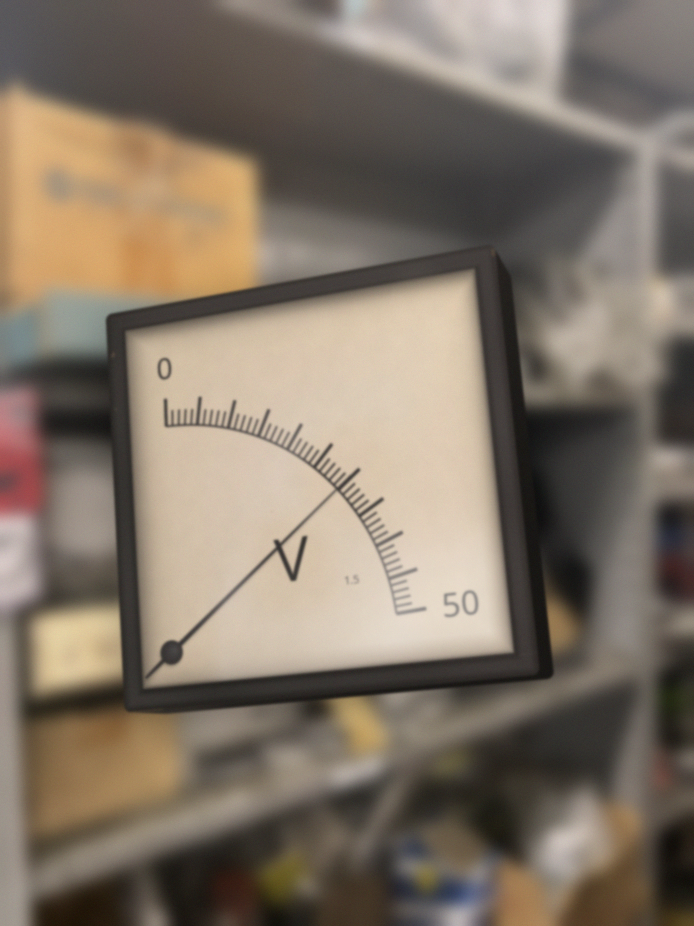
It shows value=30 unit=V
